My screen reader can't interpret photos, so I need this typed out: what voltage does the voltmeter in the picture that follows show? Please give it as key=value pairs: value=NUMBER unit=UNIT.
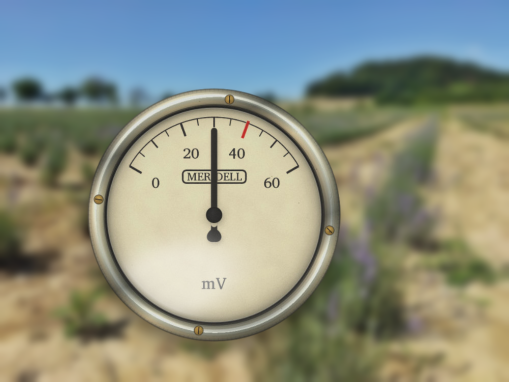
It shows value=30 unit=mV
